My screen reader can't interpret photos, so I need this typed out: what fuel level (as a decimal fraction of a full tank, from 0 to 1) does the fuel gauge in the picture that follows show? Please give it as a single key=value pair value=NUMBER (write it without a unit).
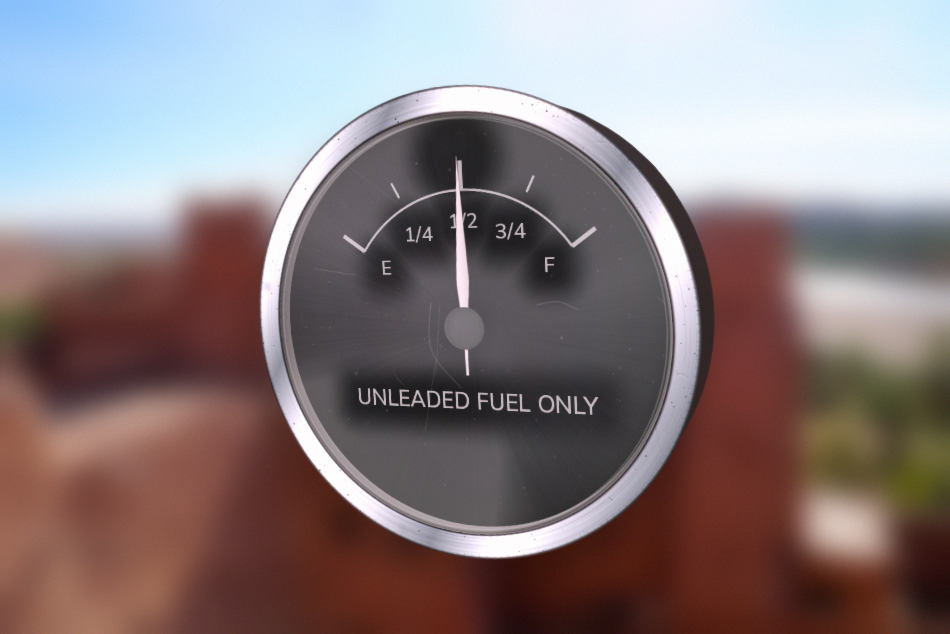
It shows value=0.5
